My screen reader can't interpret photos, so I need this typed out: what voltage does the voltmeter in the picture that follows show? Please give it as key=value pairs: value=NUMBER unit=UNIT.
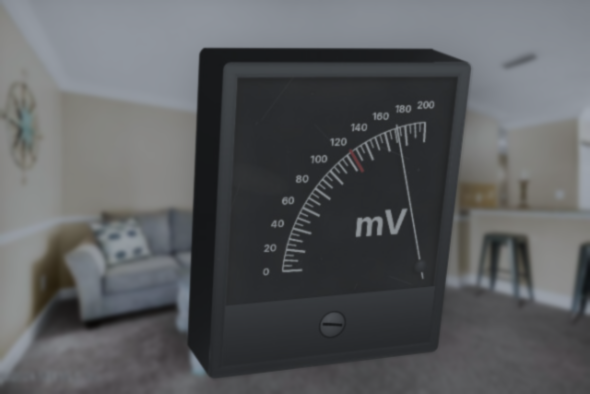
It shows value=170 unit=mV
